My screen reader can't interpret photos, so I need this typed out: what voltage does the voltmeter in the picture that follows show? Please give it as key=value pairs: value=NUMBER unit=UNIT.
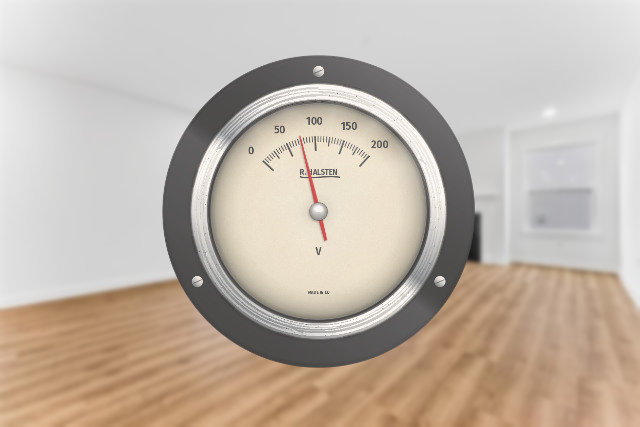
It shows value=75 unit=V
